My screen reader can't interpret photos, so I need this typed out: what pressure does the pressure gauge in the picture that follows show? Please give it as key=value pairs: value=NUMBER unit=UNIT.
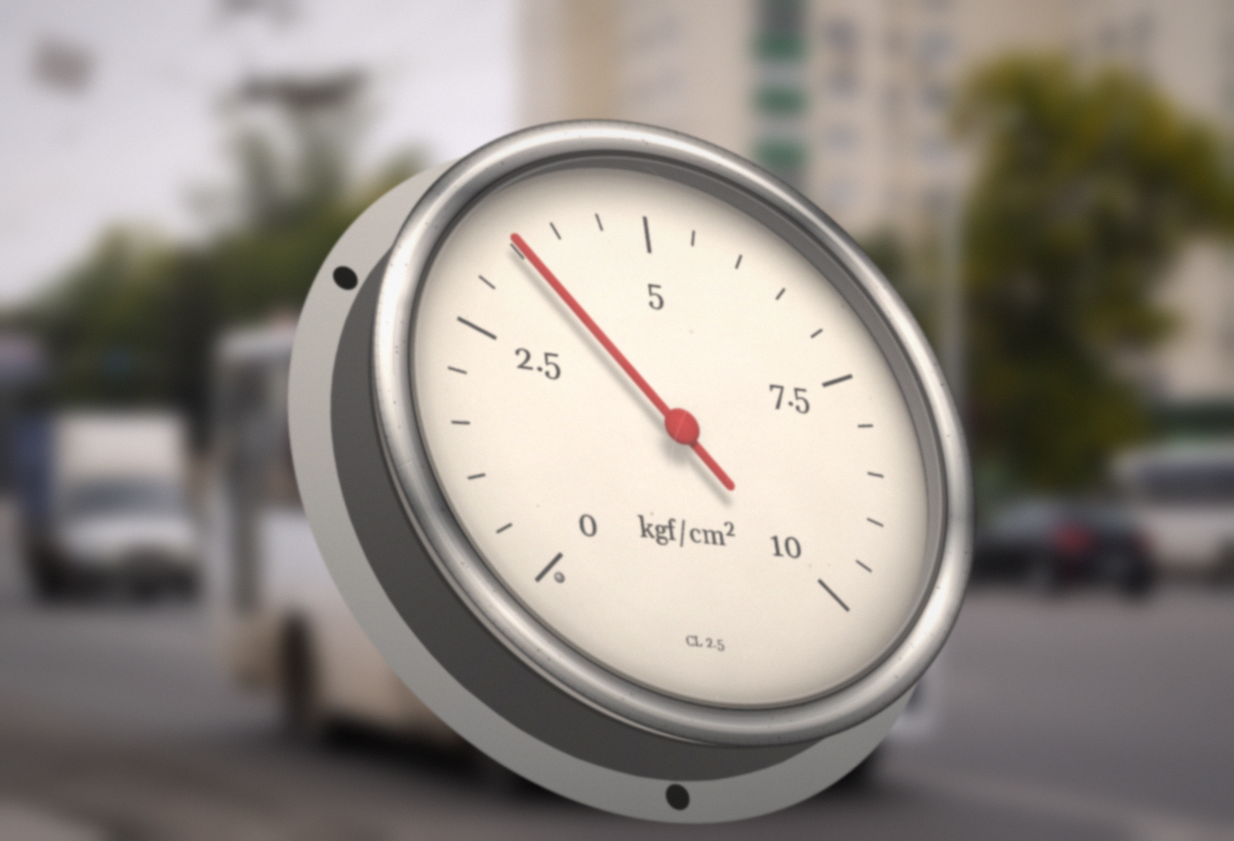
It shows value=3.5 unit=kg/cm²
